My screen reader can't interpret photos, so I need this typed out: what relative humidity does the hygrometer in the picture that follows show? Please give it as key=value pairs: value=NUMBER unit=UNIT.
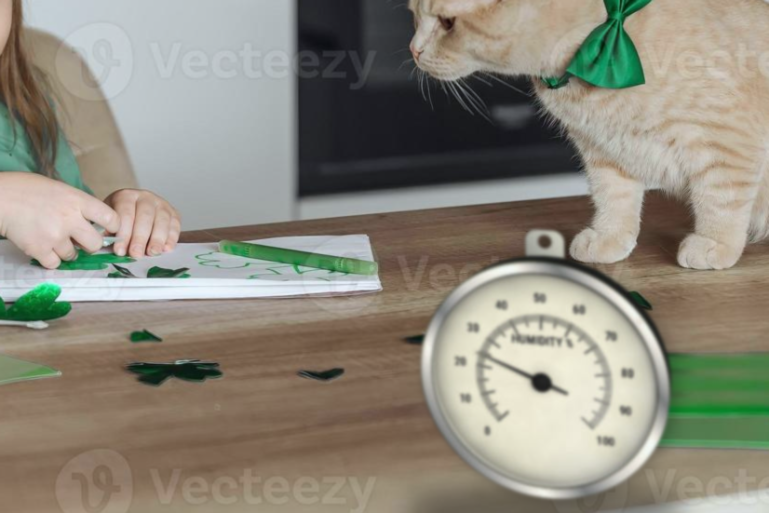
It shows value=25 unit=%
